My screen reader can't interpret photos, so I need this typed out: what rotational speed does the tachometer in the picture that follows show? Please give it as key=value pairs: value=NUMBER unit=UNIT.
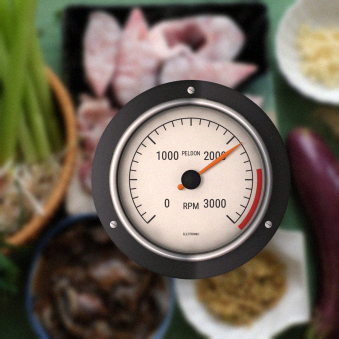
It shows value=2100 unit=rpm
